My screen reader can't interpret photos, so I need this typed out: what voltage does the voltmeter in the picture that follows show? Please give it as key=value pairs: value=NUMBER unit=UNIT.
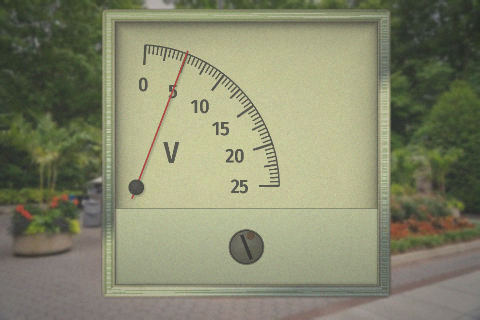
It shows value=5 unit=V
